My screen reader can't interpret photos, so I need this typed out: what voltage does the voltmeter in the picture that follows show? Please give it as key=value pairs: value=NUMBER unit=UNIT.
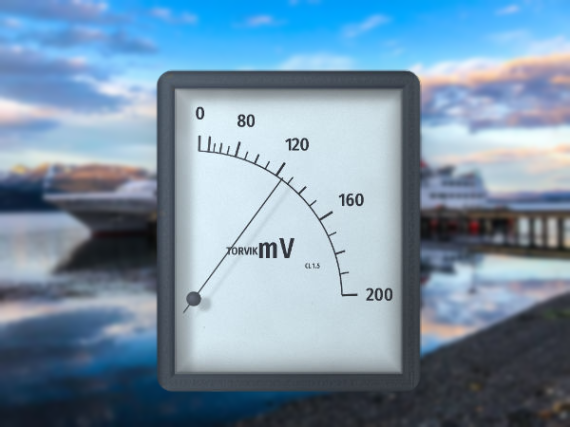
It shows value=125 unit=mV
